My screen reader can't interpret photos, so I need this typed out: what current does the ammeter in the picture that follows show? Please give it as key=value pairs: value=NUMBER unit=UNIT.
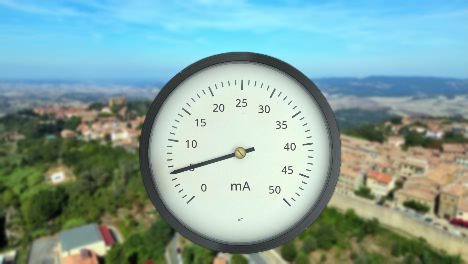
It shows value=5 unit=mA
